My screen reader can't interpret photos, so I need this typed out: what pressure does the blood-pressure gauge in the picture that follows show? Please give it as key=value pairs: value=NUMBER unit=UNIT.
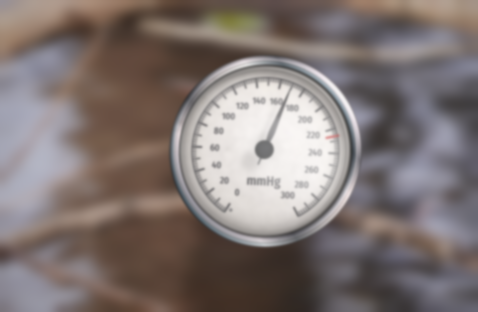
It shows value=170 unit=mmHg
